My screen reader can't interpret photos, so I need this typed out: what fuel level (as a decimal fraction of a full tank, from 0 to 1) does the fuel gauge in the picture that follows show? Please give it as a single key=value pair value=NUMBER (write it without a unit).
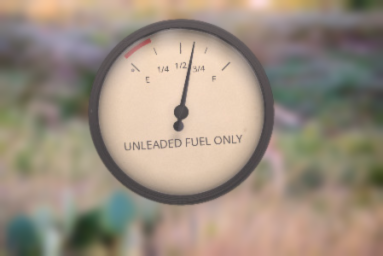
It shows value=0.625
